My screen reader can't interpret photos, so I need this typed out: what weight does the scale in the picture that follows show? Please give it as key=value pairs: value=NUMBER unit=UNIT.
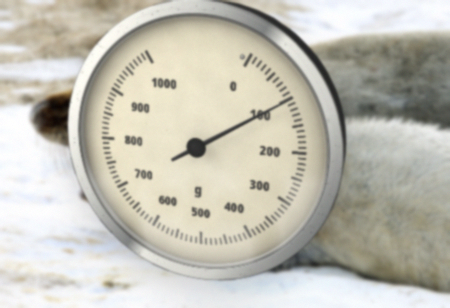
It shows value=100 unit=g
